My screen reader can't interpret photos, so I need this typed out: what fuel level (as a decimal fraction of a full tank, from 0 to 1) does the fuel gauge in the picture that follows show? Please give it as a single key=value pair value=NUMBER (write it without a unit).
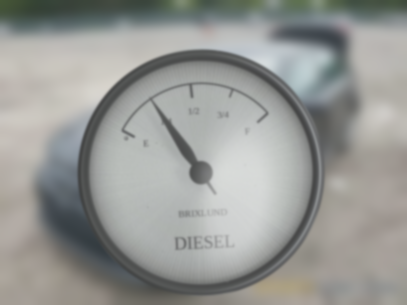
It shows value=0.25
